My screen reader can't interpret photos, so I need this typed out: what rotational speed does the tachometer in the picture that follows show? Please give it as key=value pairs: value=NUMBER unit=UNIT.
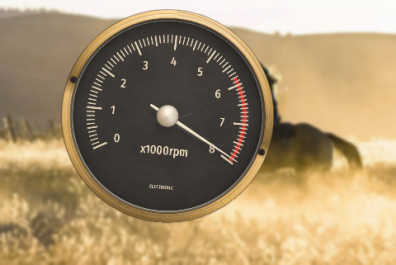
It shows value=7900 unit=rpm
